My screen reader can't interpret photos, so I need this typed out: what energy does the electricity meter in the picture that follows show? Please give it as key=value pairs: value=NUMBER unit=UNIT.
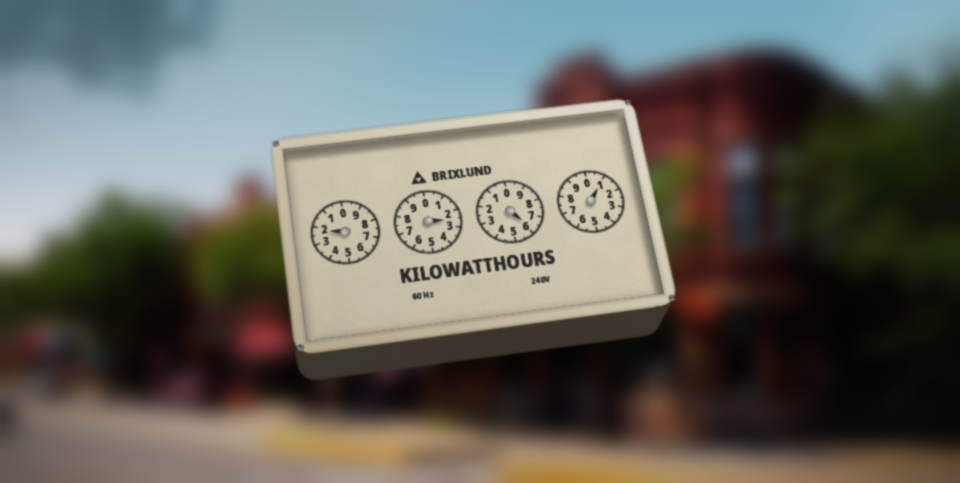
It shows value=2261 unit=kWh
